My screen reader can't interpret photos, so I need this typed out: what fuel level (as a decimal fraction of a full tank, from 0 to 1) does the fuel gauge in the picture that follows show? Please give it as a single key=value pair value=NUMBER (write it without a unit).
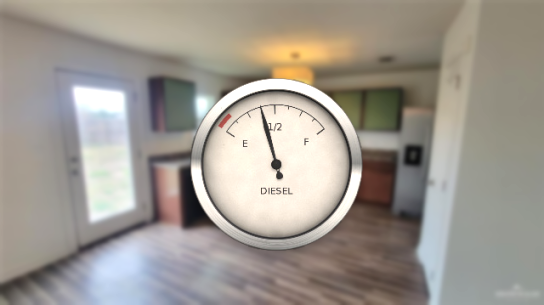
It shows value=0.375
